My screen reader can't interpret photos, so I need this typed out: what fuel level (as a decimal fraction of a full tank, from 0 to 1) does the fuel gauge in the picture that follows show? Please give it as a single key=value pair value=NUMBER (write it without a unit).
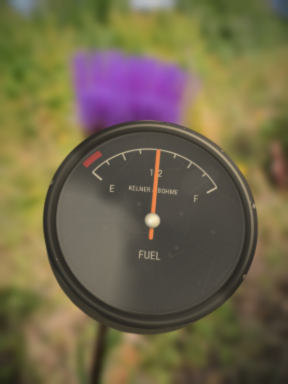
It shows value=0.5
